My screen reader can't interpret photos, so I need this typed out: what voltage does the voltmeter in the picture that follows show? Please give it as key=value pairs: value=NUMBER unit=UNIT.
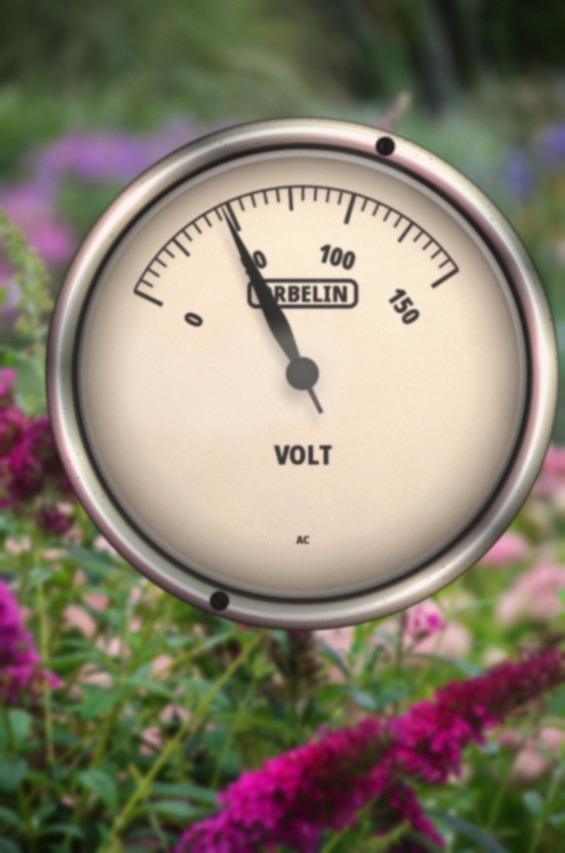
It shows value=47.5 unit=V
